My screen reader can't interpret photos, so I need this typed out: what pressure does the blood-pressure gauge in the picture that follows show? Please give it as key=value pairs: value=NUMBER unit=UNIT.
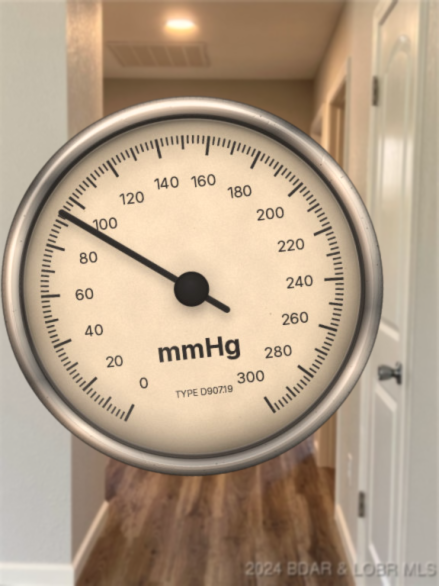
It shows value=94 unit=mmHg
